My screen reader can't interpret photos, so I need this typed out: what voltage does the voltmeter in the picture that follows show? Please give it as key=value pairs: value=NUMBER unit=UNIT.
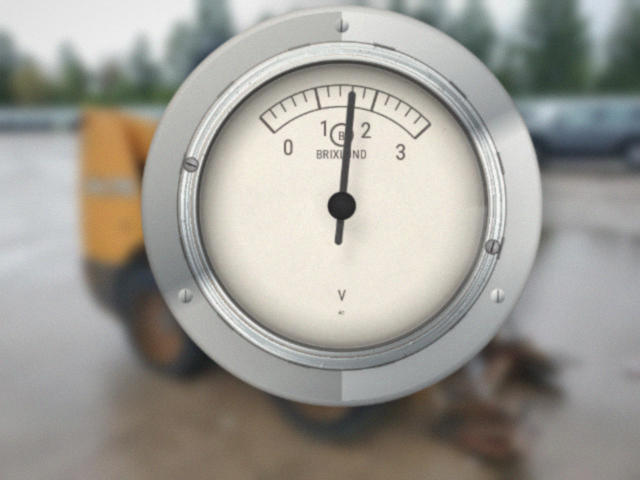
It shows value=1.6 unit=V
